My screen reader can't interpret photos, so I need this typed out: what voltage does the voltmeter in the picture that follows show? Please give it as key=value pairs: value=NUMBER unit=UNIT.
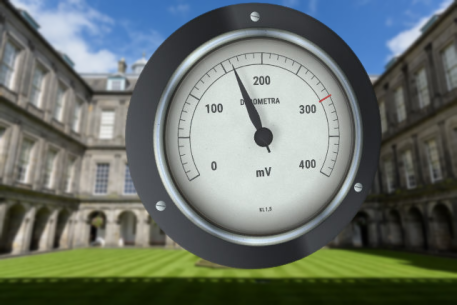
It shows value=160 unit=mV
